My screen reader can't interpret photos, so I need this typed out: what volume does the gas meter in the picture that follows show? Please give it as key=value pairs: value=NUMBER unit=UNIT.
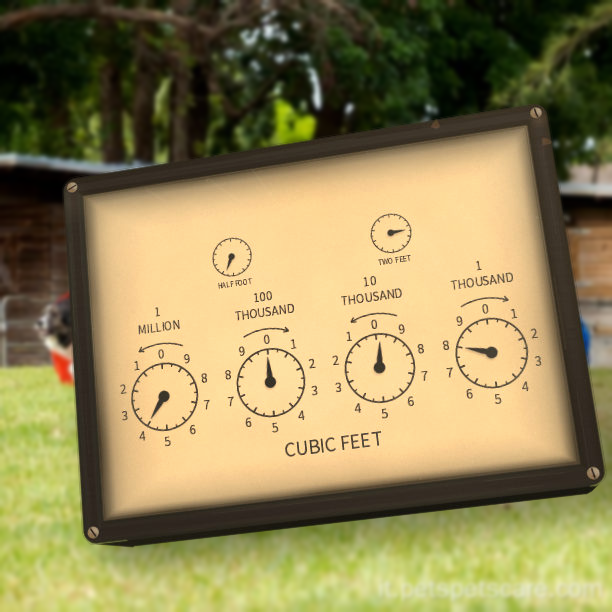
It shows value=399800 unit=ft³
